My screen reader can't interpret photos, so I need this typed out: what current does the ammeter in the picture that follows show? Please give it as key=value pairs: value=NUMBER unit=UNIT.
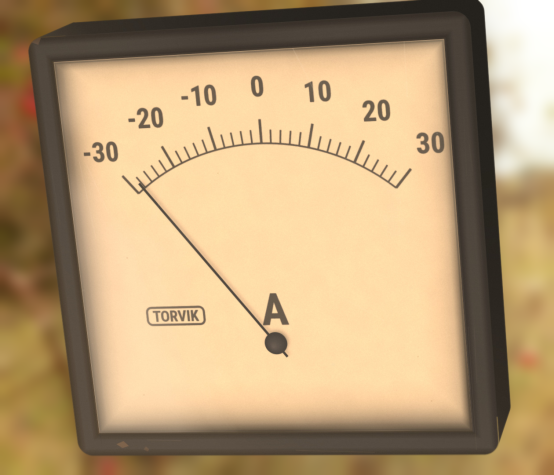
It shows value=-28 unit=A
